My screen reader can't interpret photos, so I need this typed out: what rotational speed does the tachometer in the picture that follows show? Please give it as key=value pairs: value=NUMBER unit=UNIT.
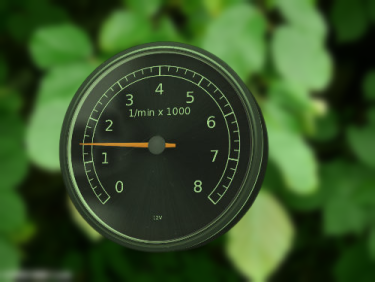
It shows value=1400 unit=rpm
